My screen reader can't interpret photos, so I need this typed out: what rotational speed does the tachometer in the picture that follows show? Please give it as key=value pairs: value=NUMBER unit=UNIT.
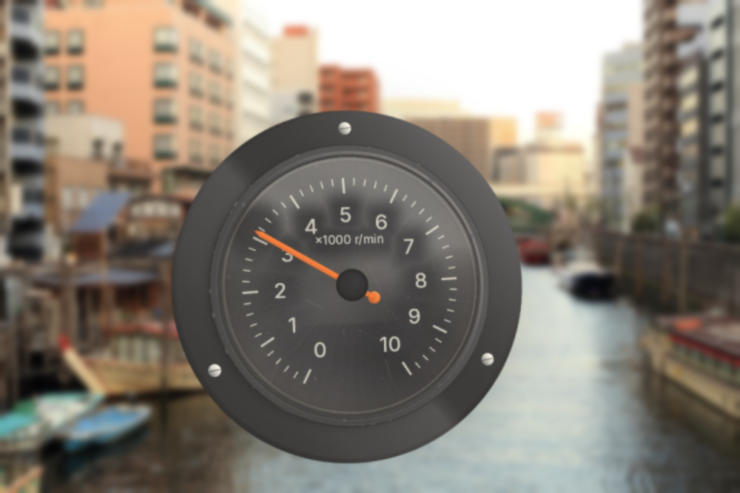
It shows value=3100 unit=rpm
